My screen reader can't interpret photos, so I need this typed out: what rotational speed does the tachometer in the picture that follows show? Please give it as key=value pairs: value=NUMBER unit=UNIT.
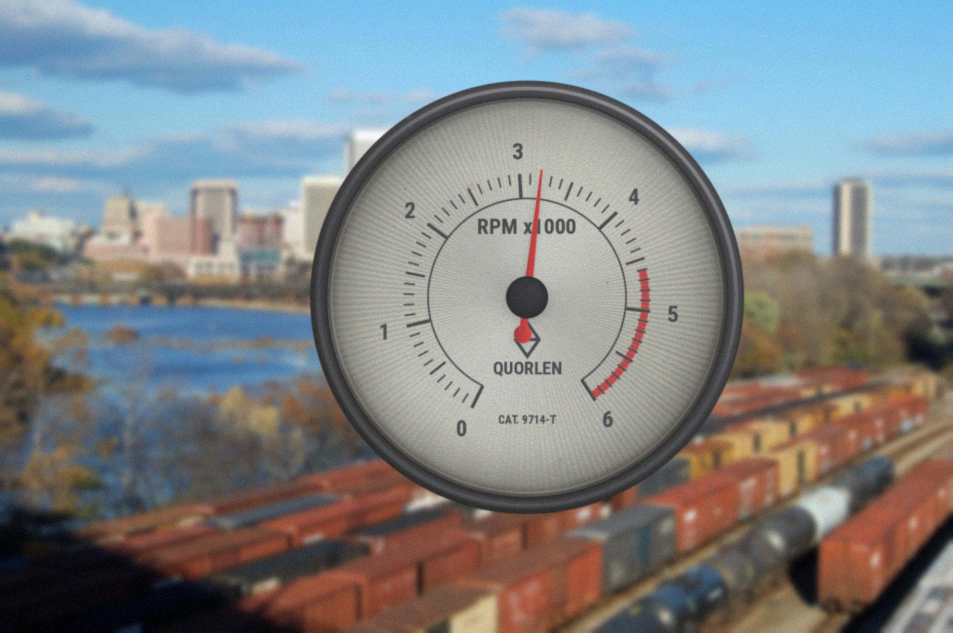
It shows value=3200 unit=rpm
